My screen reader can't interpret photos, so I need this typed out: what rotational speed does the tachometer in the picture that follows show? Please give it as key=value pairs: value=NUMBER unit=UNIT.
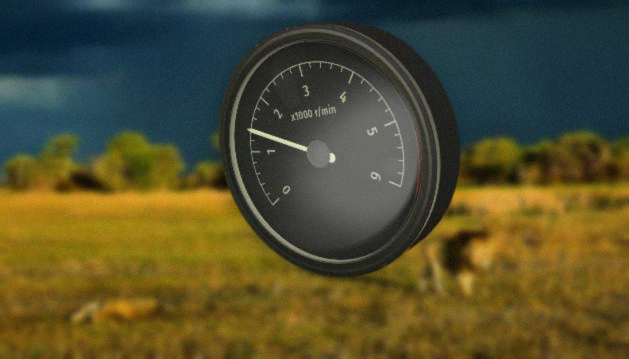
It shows value=1400 unit=rpm
